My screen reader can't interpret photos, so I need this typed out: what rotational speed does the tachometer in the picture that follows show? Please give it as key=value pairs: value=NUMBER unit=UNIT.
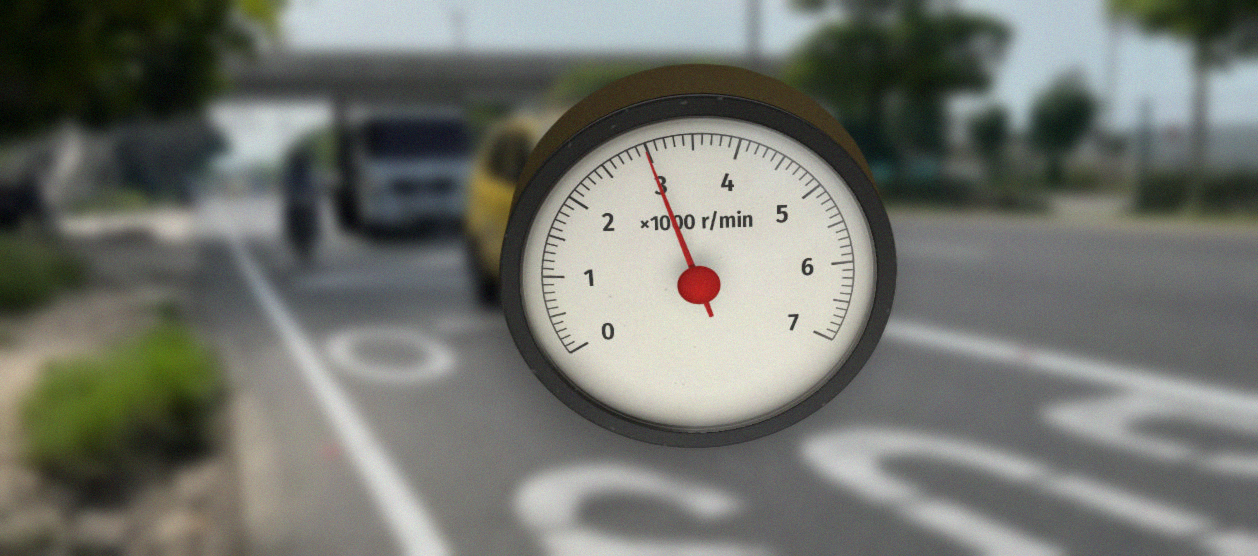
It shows value=3000 unit=rpm
